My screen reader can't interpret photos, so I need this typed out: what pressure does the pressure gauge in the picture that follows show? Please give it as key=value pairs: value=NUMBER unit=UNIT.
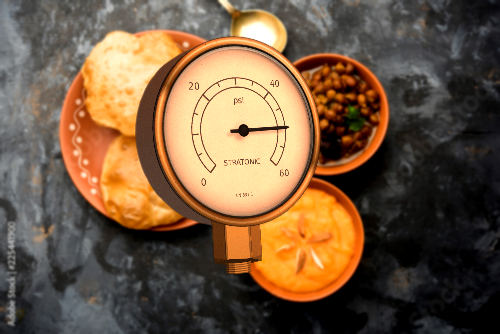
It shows value=50 unit=psi
